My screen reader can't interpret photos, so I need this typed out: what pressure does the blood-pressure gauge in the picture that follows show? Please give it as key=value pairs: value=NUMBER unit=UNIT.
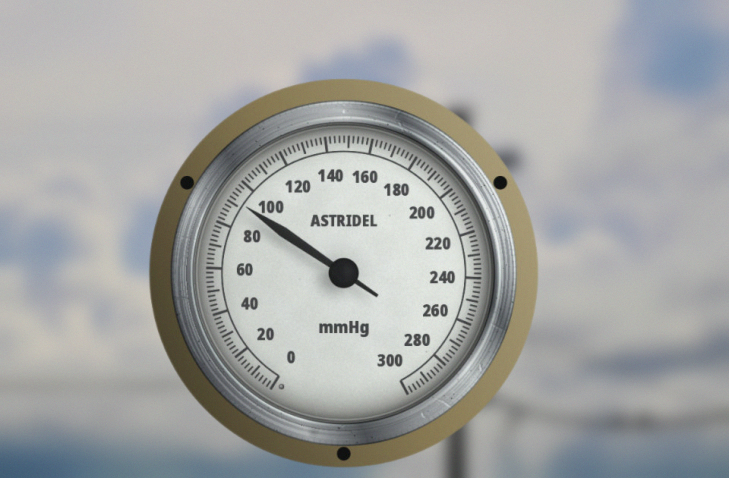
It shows value=92 unit=mmHg
